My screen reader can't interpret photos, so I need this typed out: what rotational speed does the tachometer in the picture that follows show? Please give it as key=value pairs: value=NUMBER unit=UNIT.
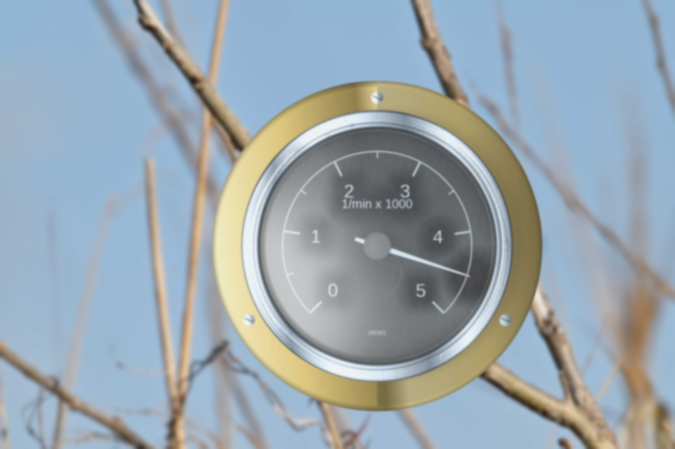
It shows value=4500 unit=rpm
